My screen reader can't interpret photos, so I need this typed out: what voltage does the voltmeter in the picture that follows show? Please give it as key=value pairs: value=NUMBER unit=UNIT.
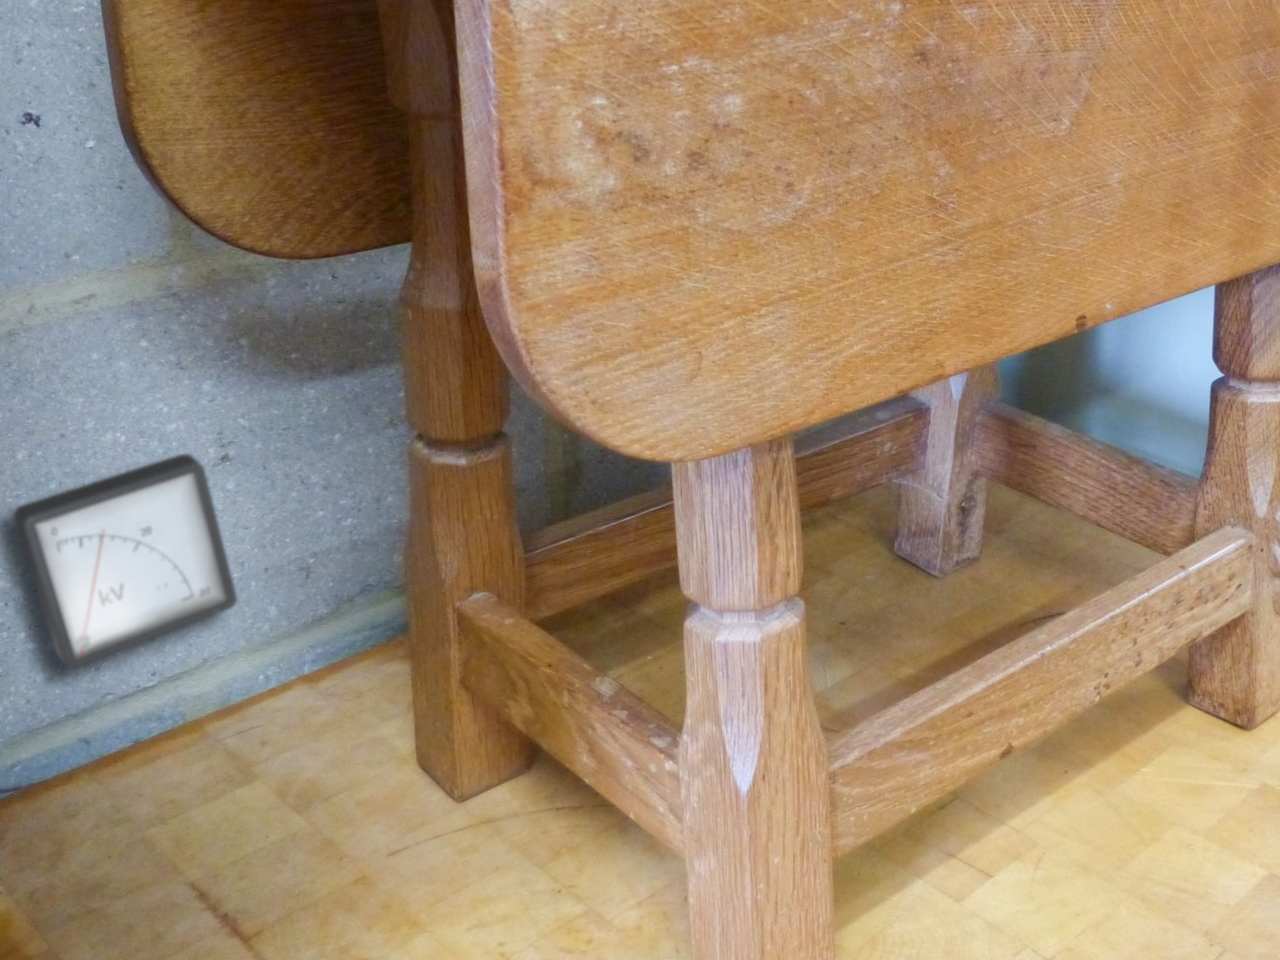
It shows value=14 unit=kV
